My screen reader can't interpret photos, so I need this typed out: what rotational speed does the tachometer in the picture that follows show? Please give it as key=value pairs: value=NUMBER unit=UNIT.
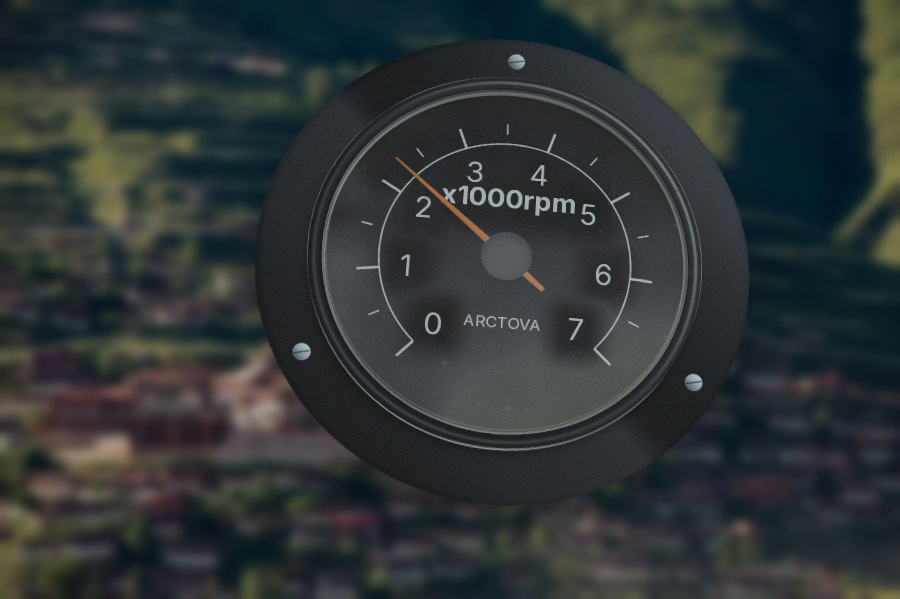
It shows value=2250 unit=rpm
